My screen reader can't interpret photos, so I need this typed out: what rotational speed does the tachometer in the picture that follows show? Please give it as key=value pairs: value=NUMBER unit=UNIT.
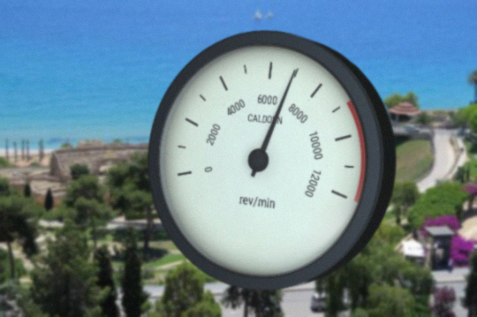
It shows value=7000 unit=rpm
